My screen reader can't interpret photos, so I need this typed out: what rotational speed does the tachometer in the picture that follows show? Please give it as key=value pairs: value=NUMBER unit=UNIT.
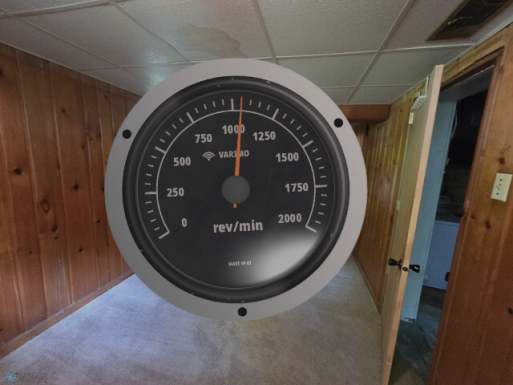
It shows value=1050 unit=rpm
